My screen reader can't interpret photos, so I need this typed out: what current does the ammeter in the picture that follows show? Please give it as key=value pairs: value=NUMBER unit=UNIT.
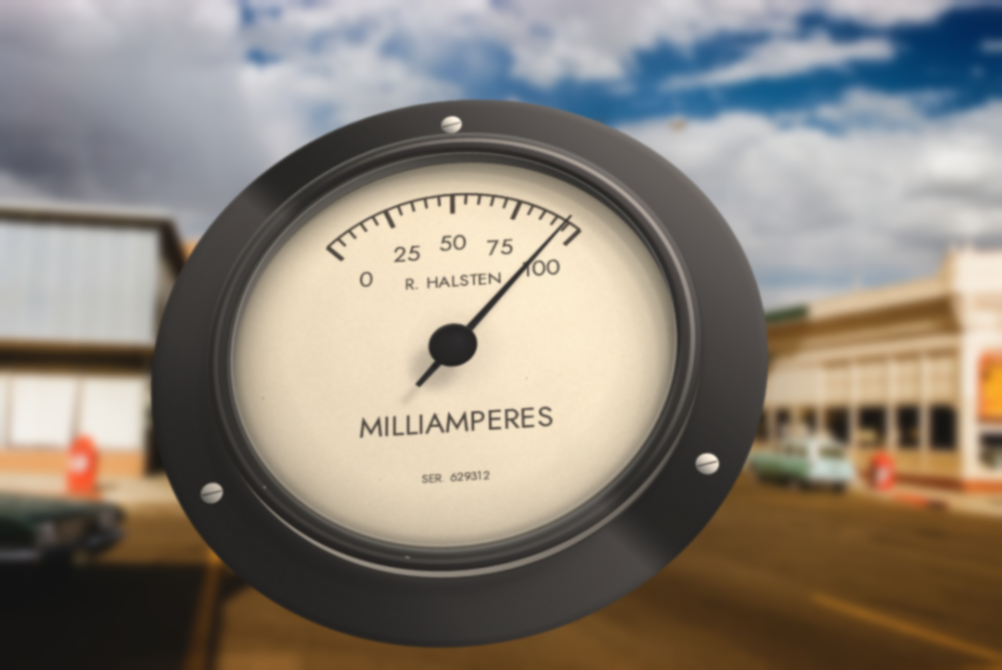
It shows value=95 unit=mA
